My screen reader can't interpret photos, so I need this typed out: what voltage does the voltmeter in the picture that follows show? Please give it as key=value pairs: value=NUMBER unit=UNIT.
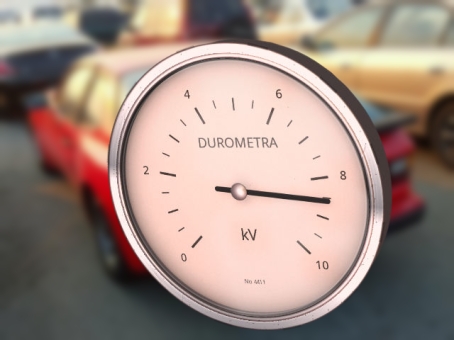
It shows value=8.5 unit=kV
